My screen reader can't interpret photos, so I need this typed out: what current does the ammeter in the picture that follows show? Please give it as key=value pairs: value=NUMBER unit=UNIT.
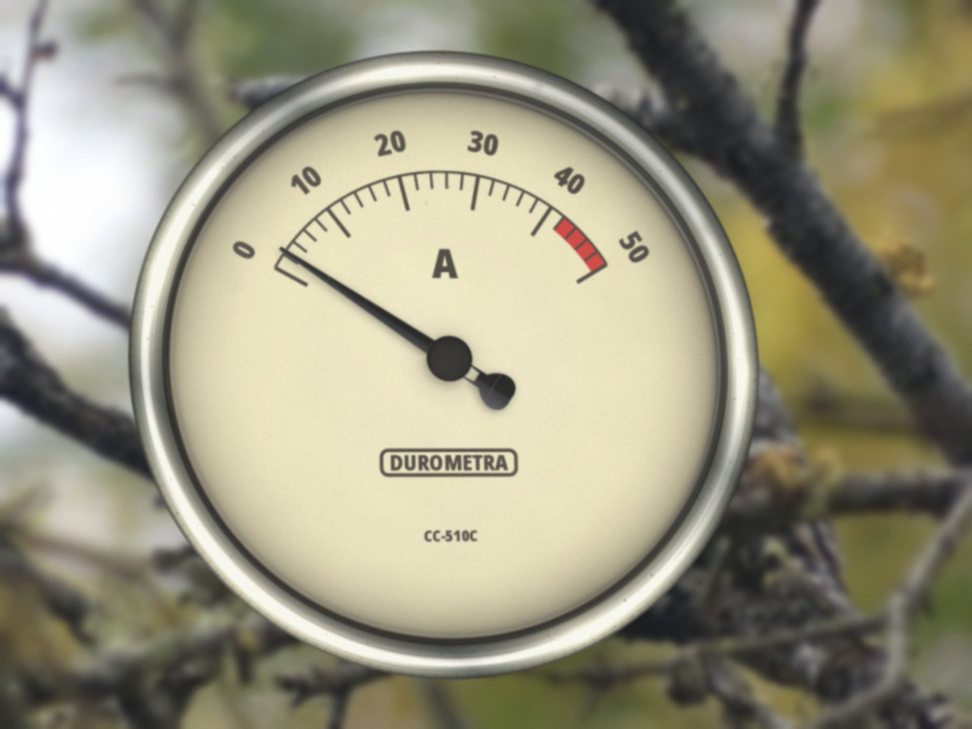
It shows value=2 unit=A
